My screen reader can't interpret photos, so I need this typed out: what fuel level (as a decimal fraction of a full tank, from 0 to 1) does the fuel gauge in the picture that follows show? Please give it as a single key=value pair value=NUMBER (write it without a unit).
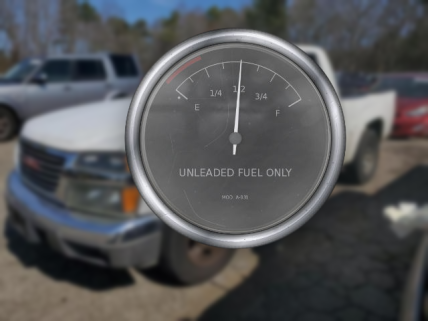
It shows value=0.5
